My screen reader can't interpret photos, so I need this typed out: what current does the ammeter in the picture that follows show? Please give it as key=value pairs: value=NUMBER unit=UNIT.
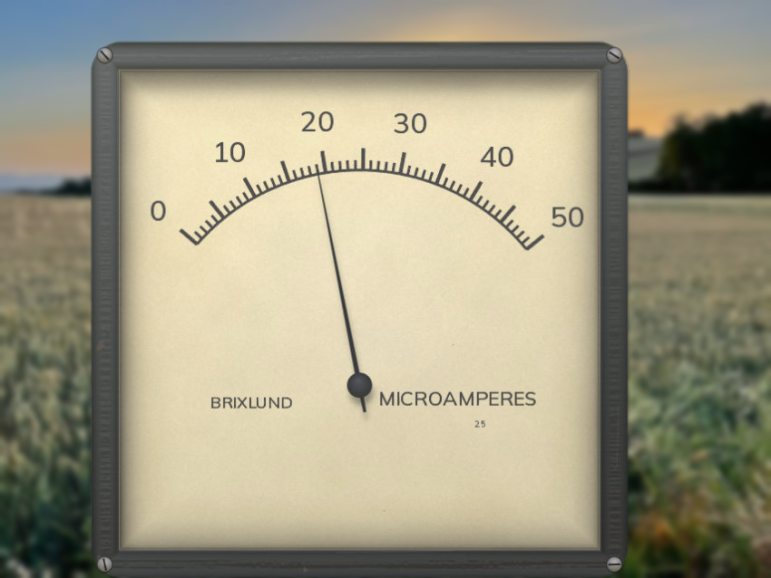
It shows value=19 unit=µA
